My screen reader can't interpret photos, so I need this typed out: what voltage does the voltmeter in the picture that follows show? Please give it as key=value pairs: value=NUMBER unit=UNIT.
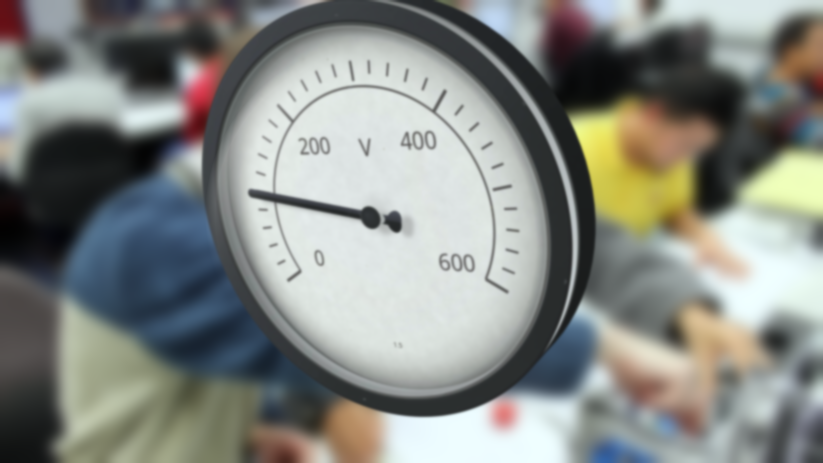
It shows value=100 unit=V
